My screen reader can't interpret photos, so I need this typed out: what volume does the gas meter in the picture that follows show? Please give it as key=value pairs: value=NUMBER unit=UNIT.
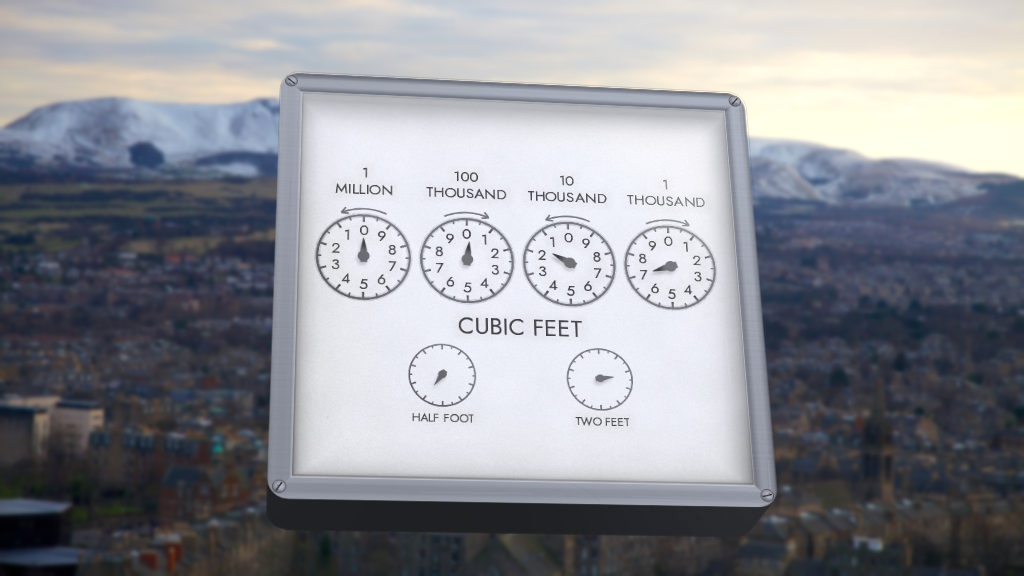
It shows value=1700 unit=ft³
